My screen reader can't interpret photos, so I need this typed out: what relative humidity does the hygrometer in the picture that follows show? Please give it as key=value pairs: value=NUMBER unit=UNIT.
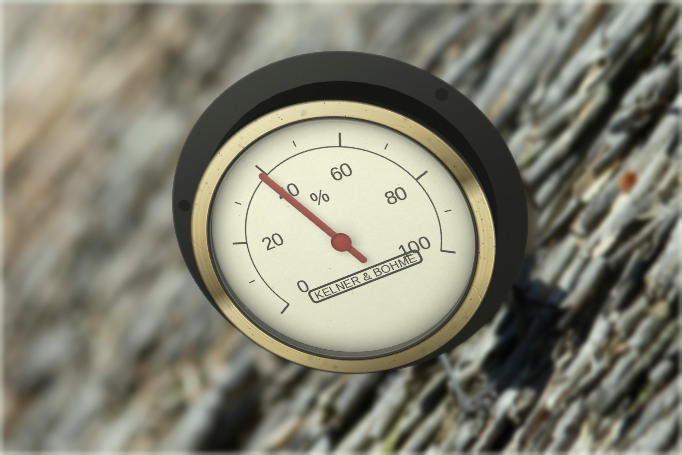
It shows value=40 unit=%
